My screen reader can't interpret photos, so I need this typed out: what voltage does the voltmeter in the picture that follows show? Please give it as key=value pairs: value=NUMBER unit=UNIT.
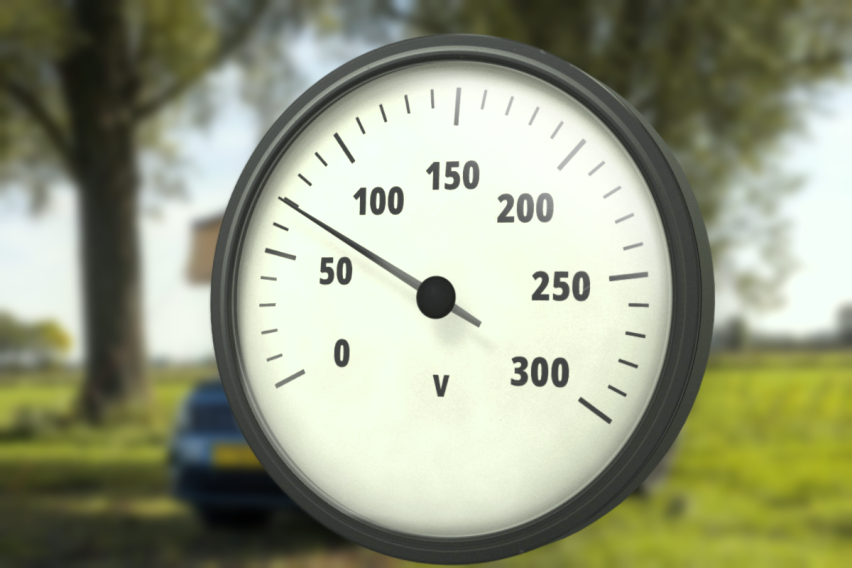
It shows value=70 unit=V
